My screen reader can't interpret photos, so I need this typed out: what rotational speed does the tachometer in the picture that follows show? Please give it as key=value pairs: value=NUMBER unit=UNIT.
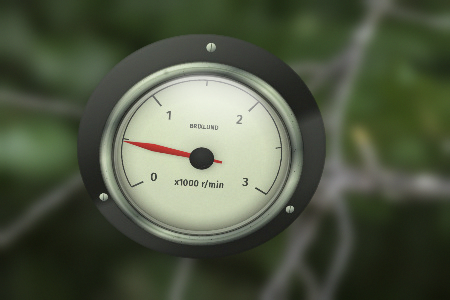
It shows value=500 unit=rpm
